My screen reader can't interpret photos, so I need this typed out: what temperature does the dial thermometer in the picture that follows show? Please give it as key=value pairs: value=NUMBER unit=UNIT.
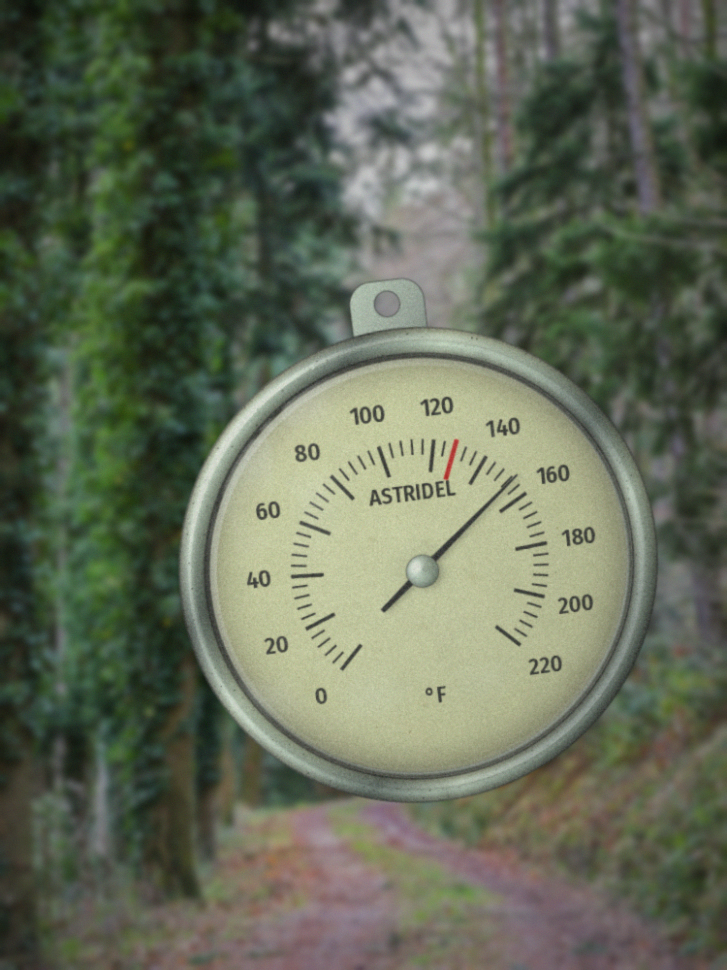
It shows value=152 unit=°F
